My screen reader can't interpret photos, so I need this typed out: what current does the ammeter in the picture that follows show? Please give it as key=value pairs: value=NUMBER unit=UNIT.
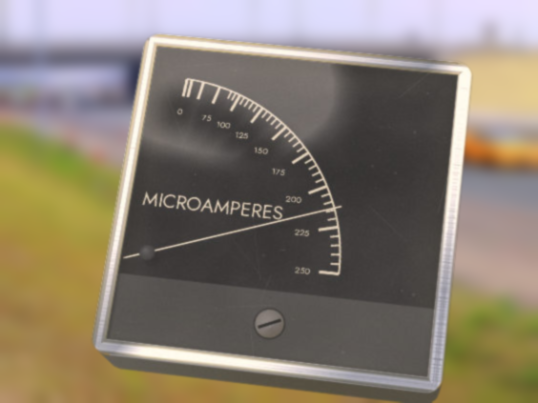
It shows value=215 unit=µA
